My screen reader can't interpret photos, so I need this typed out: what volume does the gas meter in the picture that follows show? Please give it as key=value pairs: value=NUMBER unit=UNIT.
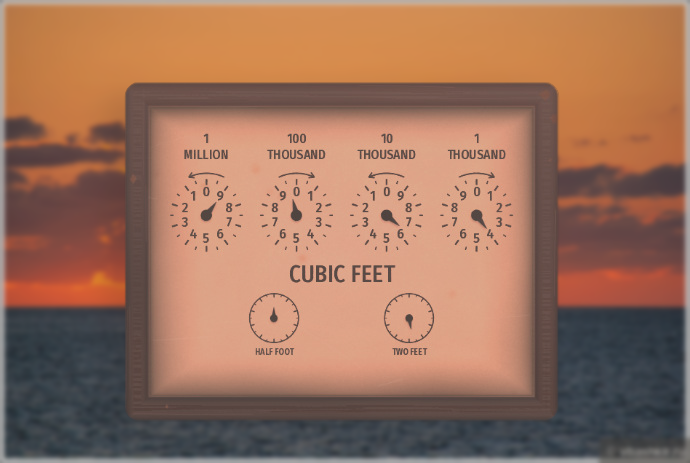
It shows value=896400 unit=ft³
